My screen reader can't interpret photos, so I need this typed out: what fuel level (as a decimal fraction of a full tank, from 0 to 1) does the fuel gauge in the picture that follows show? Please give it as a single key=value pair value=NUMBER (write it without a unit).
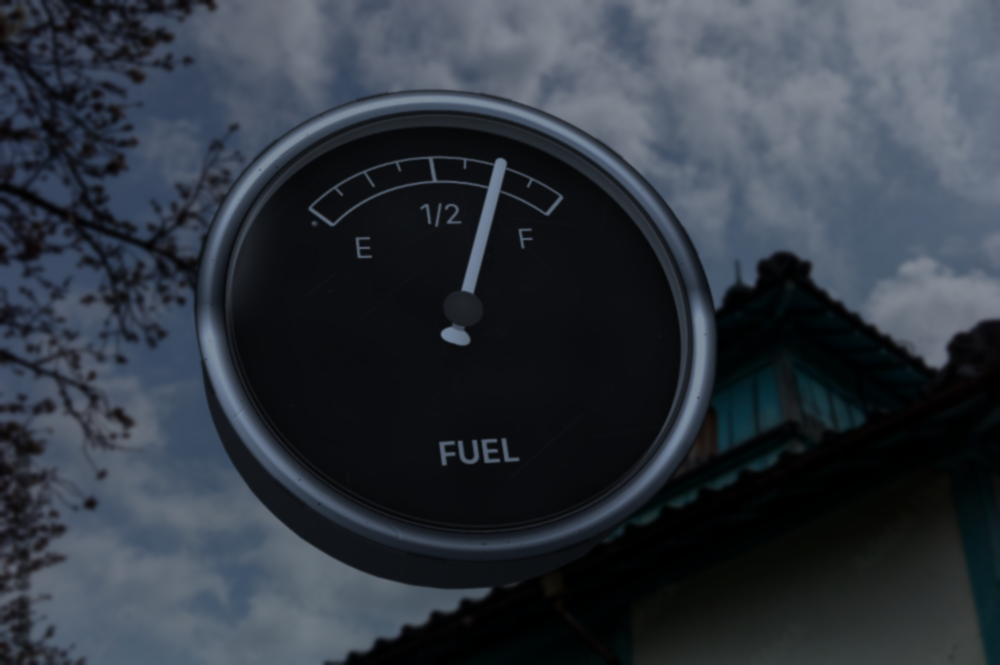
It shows value=0.75
